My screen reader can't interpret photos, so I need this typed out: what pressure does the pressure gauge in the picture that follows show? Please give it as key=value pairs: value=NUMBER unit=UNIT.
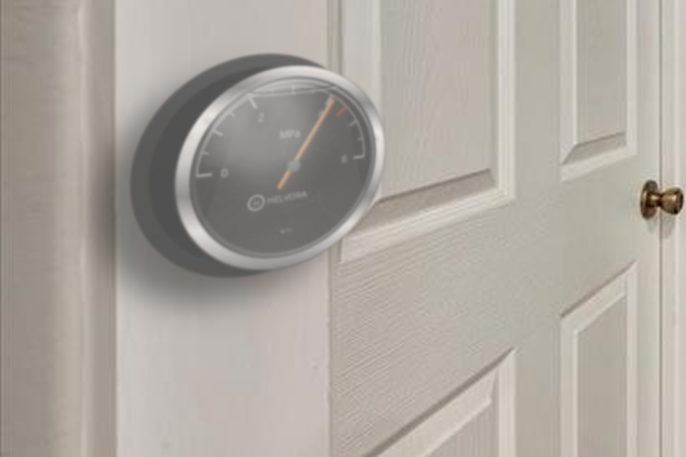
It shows value=4 unit=MPa
